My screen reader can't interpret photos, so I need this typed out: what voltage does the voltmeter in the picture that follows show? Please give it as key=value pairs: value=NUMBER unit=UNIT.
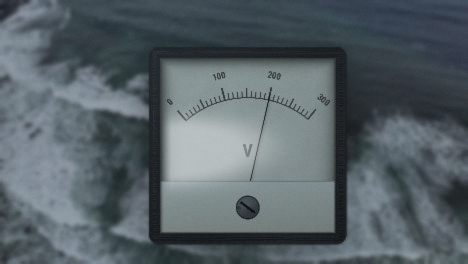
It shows value=200 unit=V
